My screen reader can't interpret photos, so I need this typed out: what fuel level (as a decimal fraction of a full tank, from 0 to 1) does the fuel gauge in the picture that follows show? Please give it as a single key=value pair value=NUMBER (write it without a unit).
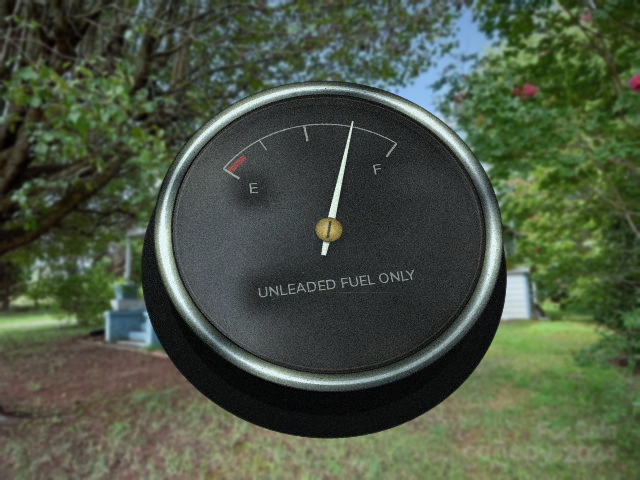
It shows value=0.75
